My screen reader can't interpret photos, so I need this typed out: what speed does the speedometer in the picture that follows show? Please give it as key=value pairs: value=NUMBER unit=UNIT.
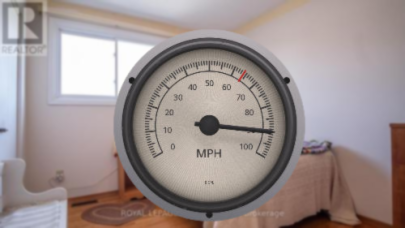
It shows value=90 unit=mph
